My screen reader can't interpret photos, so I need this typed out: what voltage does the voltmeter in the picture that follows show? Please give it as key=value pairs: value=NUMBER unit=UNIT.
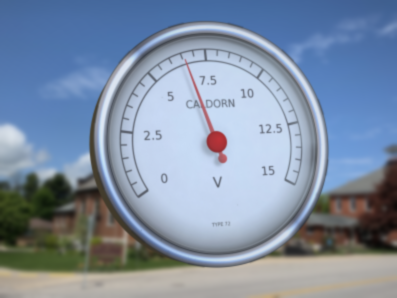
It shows value=6.5 unit=V
